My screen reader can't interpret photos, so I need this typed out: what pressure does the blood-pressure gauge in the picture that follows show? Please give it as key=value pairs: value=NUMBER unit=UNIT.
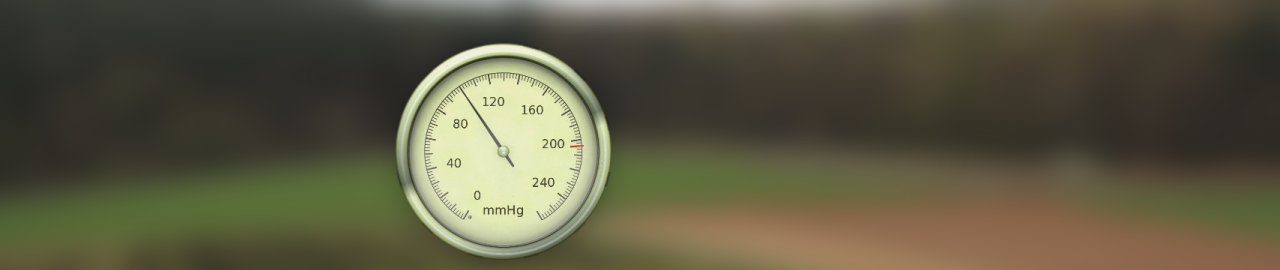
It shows value=100 unit=mmHg
